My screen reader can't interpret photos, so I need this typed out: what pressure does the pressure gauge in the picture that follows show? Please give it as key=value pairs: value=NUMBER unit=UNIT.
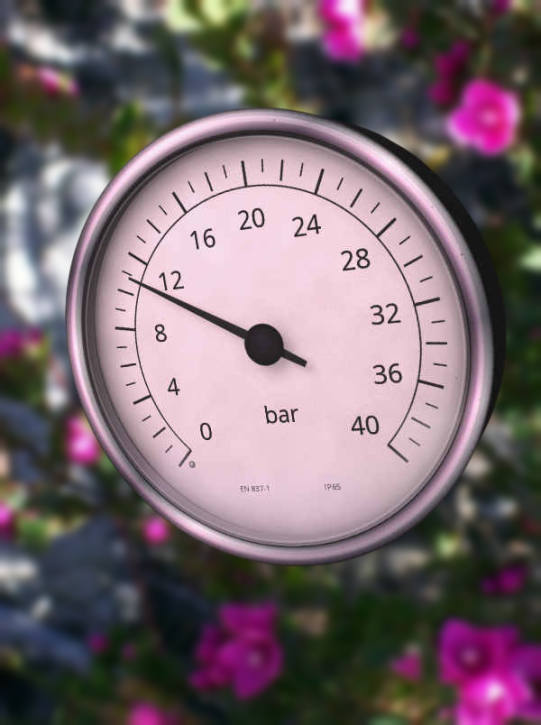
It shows value=11 unit=bar
